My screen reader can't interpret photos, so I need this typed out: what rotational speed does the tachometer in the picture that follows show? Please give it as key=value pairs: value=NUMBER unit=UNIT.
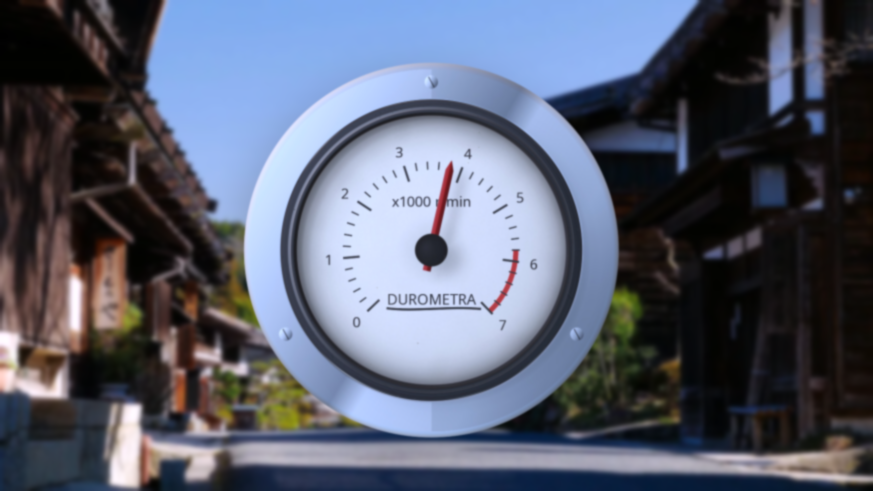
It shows value=3800 unit=rpm
